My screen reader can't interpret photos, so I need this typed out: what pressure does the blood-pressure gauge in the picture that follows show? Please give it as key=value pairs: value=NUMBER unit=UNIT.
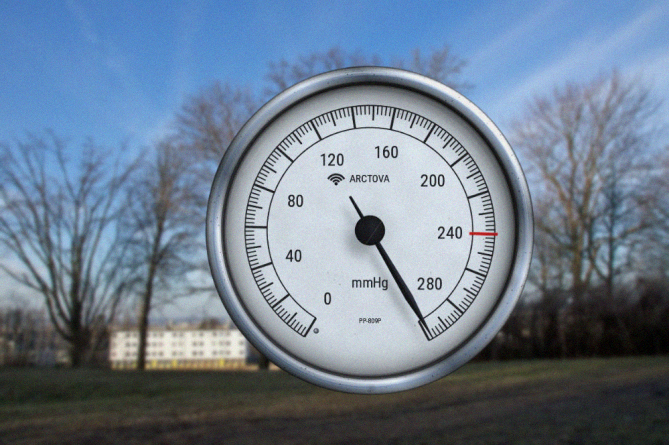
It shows value=298 unit=mmHg
